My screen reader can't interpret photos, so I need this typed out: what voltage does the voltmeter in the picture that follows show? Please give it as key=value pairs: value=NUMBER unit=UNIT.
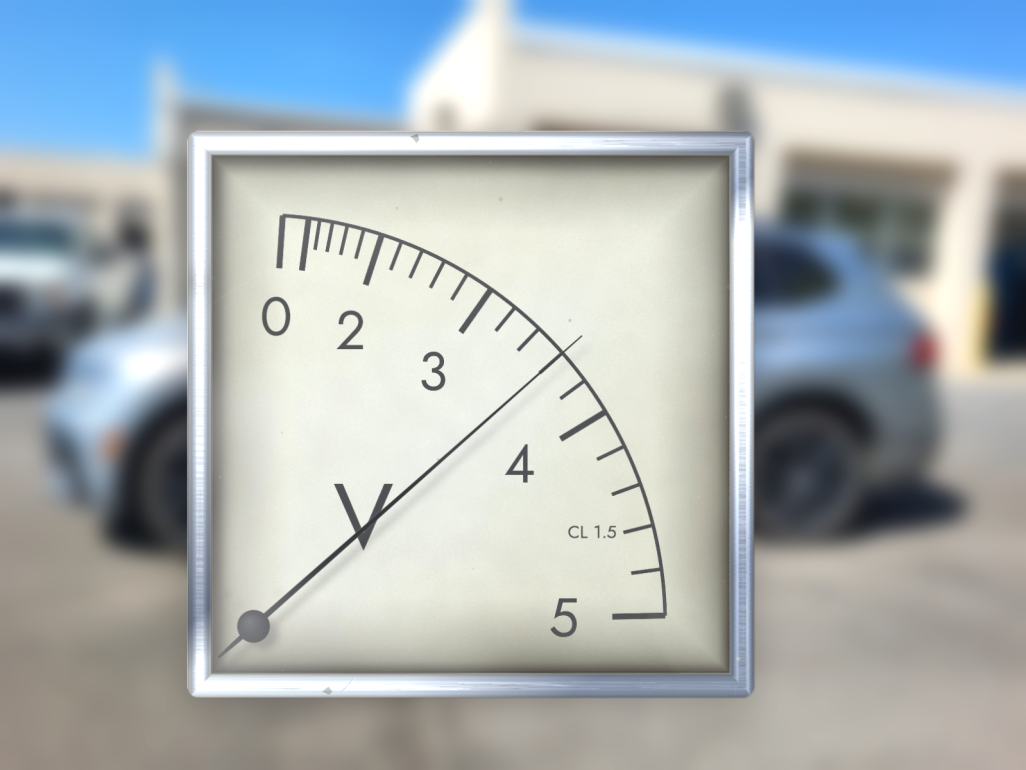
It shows value=3.6 unit=V
